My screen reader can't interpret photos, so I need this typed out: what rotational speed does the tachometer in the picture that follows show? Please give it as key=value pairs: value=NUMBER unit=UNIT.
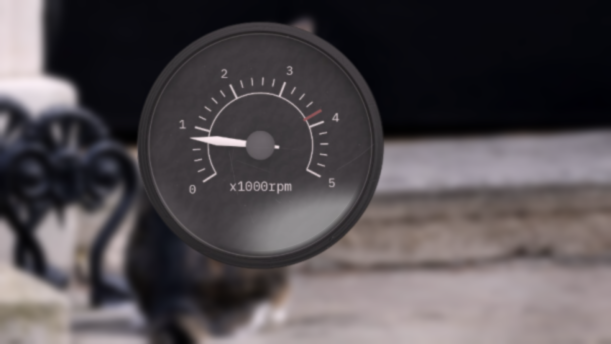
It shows value=800 unit=rpm
